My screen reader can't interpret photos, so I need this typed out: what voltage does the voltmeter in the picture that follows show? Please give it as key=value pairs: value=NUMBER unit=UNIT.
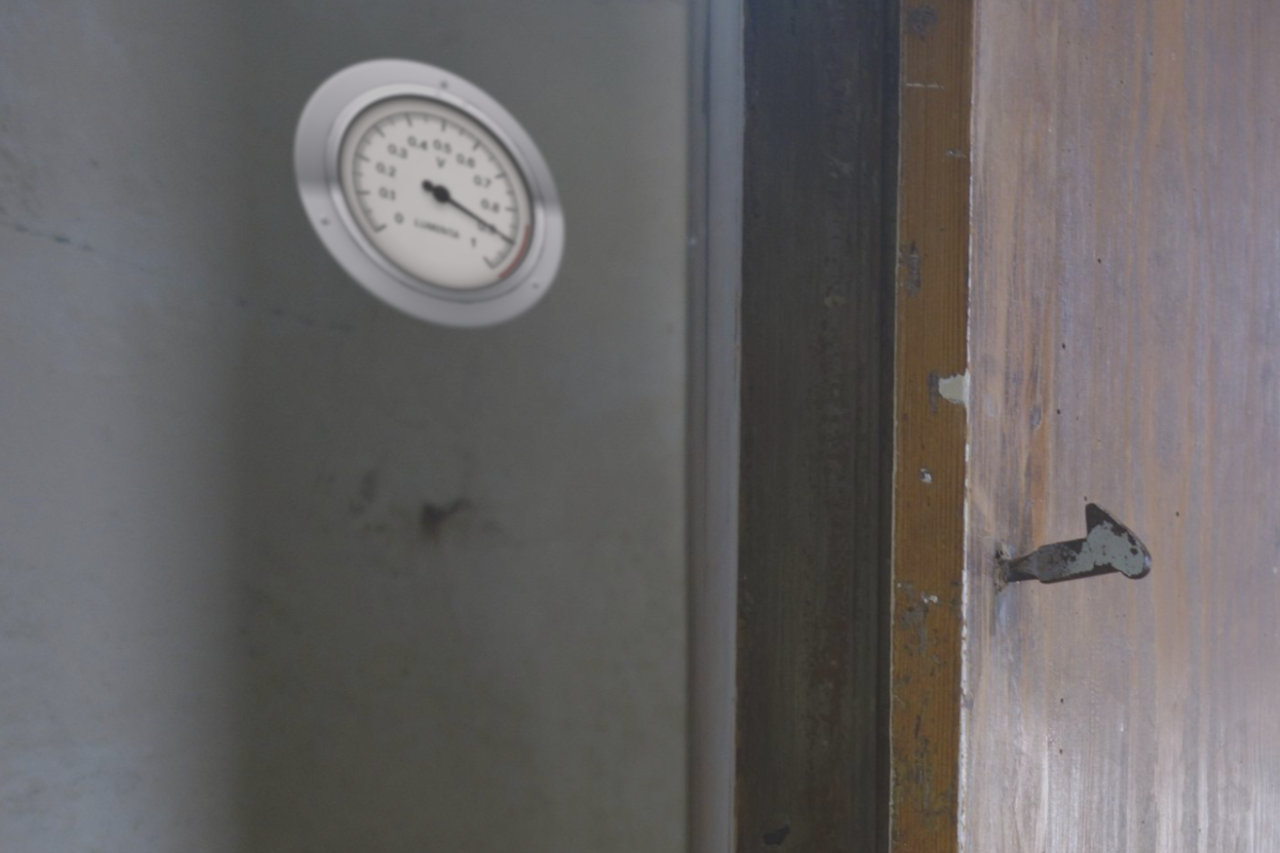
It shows value=0.9 unit=V
